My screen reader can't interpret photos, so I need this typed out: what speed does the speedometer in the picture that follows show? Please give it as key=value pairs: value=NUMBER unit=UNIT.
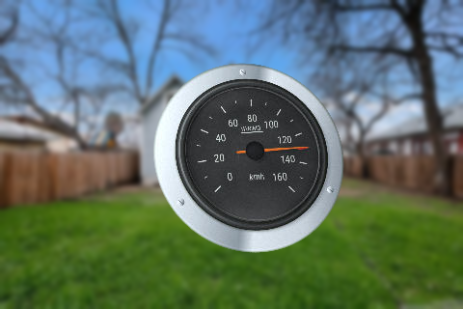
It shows value=130 unit=km/h
